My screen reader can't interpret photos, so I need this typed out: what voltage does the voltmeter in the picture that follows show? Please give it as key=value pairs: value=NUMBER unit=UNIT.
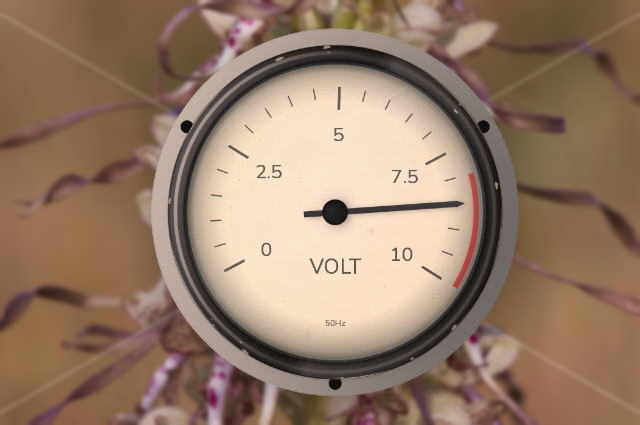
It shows value=8.5 unit=V
